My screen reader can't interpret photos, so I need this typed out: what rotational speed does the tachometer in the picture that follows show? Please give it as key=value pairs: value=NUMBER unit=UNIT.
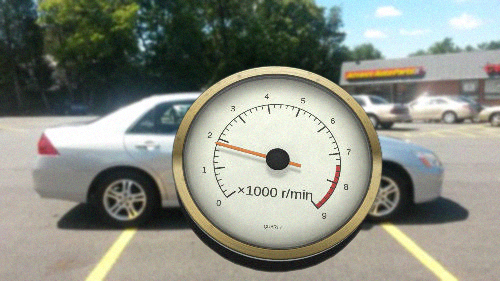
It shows value=1800 unit=rpm
